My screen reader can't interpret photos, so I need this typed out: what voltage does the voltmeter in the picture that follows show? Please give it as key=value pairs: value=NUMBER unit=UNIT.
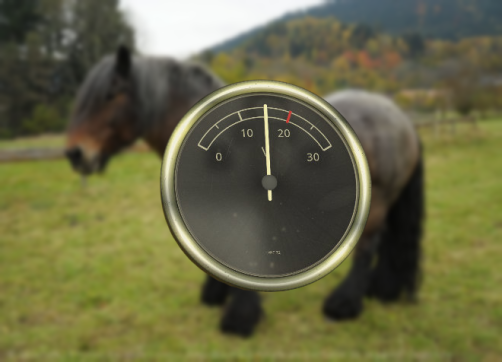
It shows value=15 unit=V
